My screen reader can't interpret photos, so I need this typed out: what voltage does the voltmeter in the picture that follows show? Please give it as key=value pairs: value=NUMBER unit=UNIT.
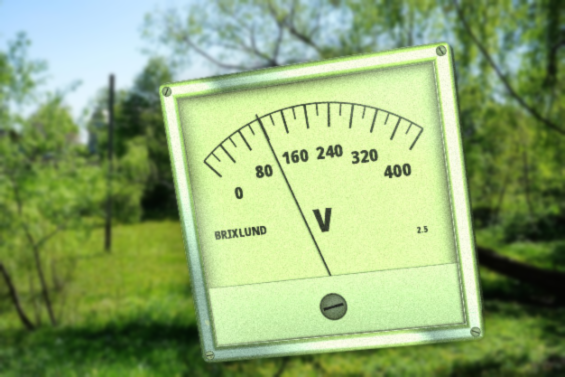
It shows value=120 unit=V
